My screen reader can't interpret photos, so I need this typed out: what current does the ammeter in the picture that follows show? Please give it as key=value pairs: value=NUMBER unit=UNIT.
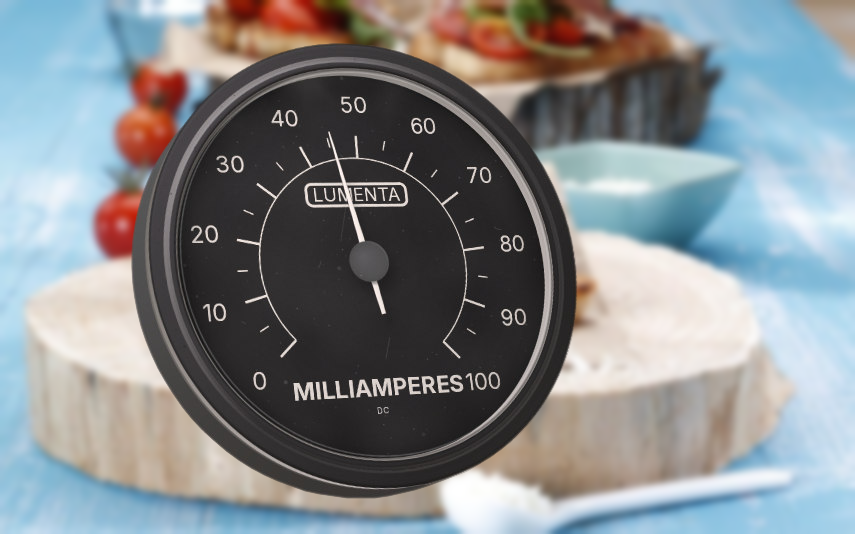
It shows value=45 unit=mA
